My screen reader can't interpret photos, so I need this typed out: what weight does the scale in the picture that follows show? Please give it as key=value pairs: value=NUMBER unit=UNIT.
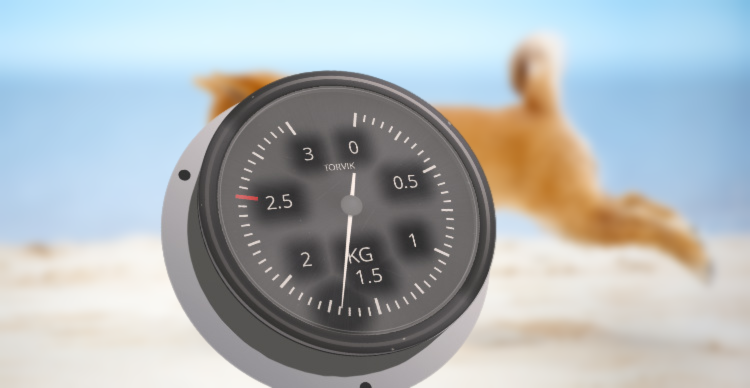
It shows value=1.7 unit=kg
